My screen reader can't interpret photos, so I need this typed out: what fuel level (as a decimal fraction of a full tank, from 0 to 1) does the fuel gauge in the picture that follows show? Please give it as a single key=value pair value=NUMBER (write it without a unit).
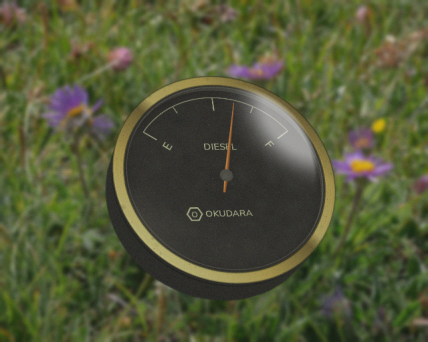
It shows value=0.625
